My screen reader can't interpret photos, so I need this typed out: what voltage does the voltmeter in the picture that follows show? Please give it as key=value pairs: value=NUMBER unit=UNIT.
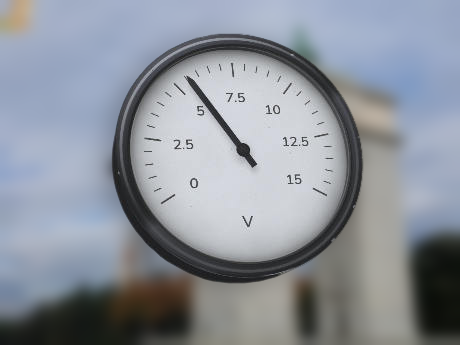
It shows value=5.5 unit=V
